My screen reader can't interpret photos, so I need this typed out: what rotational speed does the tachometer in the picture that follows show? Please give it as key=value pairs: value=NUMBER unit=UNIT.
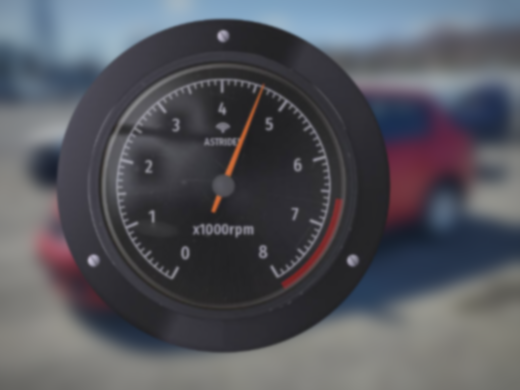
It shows value=4600 unit=rpm
